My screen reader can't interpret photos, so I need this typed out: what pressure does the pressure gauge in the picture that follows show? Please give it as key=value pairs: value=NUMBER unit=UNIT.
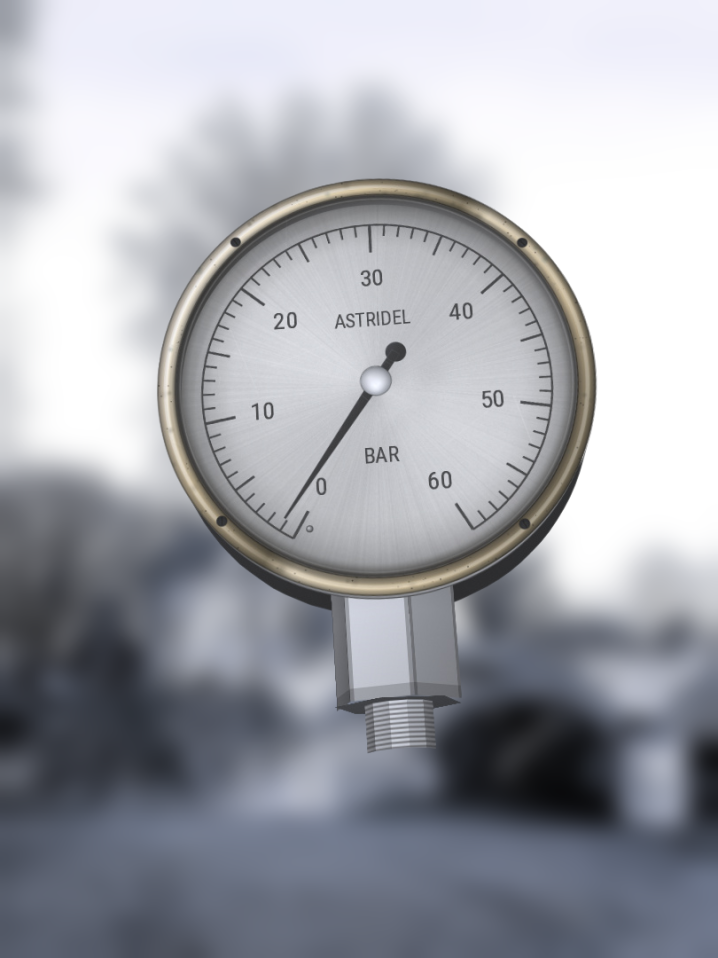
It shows value=1 unit=bar
